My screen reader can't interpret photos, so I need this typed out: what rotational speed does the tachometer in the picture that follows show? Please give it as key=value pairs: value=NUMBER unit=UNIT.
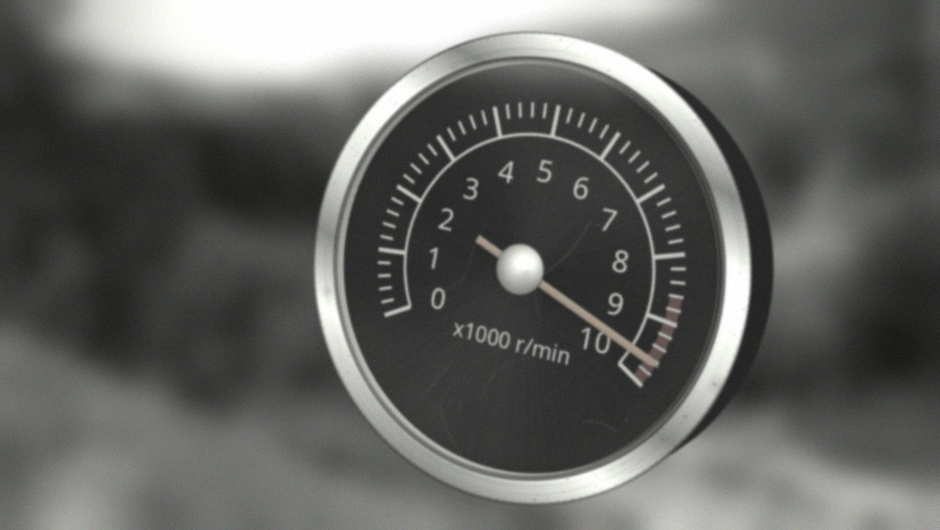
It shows value=9600 unit=rpm
